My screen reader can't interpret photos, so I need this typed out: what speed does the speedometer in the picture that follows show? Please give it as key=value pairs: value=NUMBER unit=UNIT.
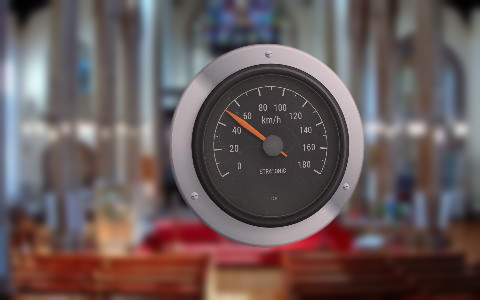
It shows value=50 unit=km/h
